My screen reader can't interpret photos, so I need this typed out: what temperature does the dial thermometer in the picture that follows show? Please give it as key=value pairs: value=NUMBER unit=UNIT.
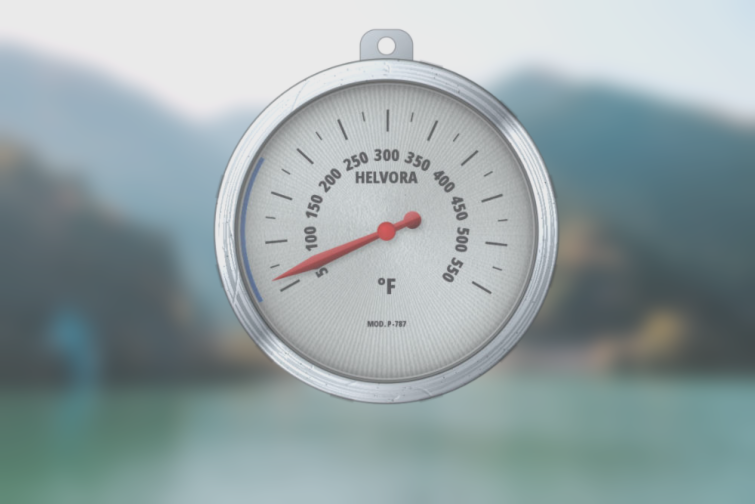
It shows value=62.5 unit=°F
